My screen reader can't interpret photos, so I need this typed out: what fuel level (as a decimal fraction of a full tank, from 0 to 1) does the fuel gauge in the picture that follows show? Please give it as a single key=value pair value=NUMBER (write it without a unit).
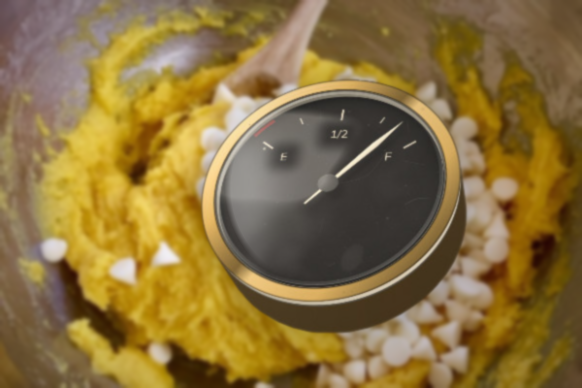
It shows value=0.875
